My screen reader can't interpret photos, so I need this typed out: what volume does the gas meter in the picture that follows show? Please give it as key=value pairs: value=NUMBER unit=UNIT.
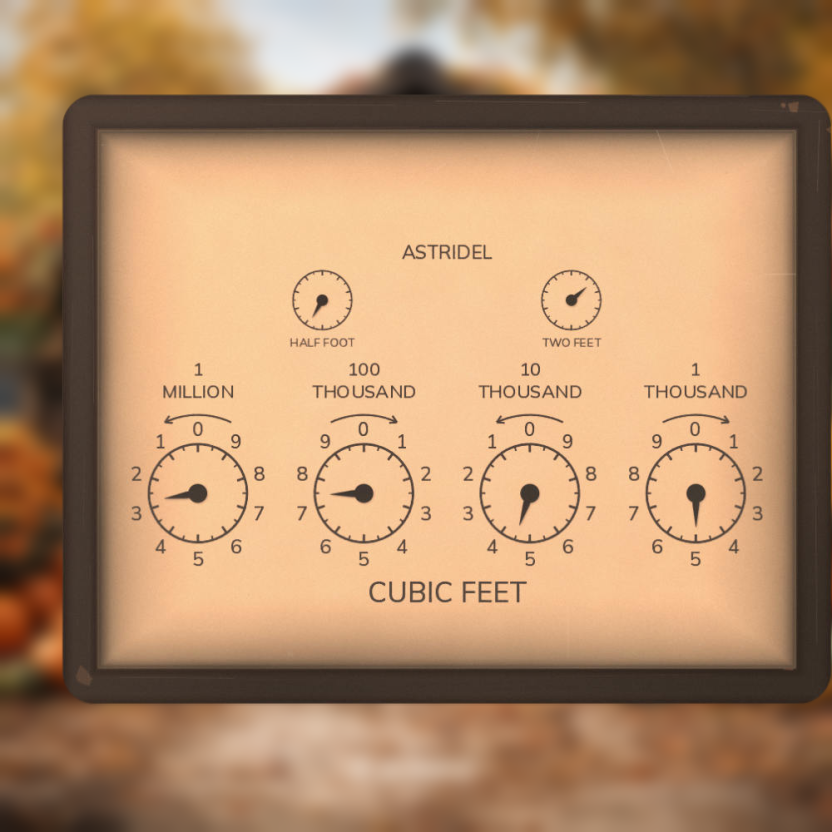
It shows value=274500 unit=ft³
